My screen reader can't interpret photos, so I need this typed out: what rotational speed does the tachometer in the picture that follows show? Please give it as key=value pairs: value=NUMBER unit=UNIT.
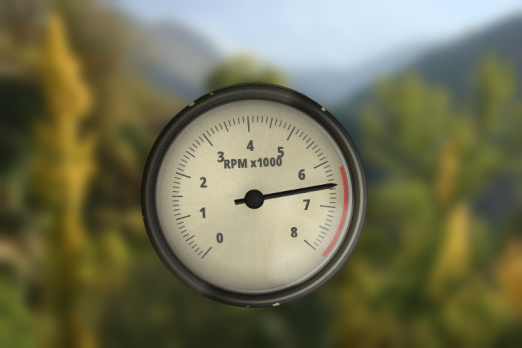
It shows value=6500 unit=rpm
